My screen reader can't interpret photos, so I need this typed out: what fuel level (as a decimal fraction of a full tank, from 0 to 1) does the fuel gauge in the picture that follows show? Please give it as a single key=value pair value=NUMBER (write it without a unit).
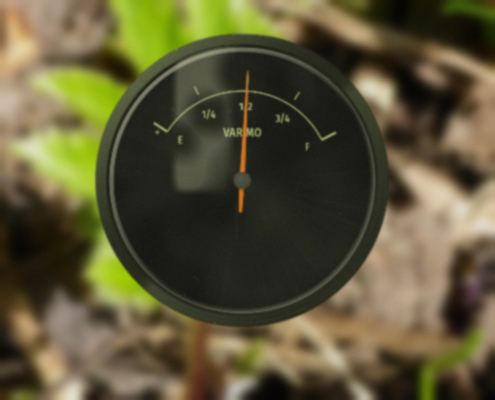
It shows value=0.5
